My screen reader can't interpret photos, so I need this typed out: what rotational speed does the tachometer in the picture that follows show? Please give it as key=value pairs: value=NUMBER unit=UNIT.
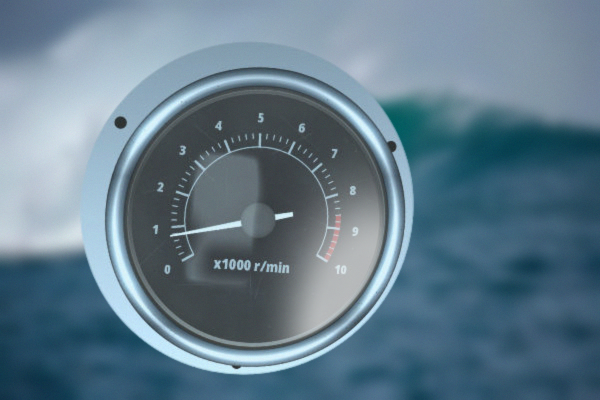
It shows value=800 unit=rpm
